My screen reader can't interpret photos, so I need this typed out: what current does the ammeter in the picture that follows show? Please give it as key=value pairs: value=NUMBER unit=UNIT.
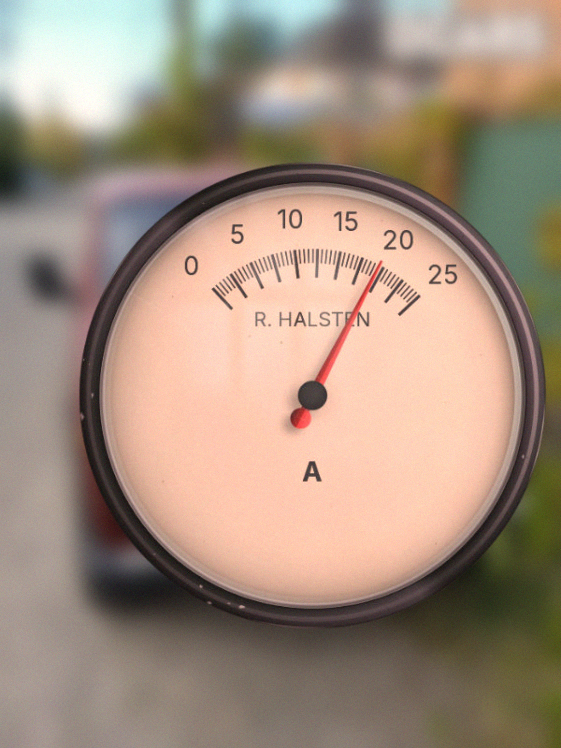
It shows value=19.5 unit=A
